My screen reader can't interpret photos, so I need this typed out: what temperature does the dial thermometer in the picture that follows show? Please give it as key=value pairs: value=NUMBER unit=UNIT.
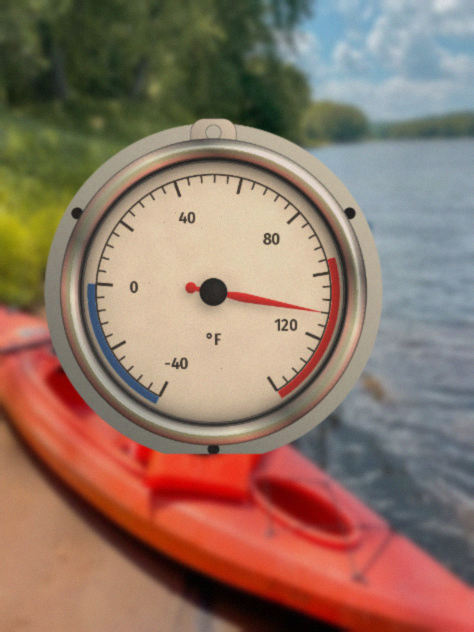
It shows value=112 unit=°F
